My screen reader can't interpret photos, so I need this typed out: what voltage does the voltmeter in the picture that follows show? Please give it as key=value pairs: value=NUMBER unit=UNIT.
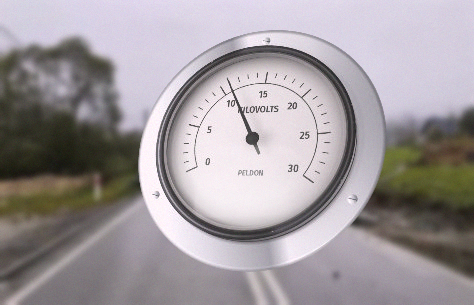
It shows value=11 unit=kV
